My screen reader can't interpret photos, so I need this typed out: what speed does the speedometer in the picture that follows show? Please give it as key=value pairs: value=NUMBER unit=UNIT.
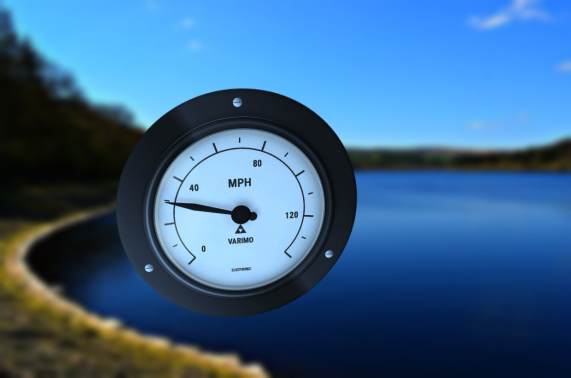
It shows value=30 unit=mph
